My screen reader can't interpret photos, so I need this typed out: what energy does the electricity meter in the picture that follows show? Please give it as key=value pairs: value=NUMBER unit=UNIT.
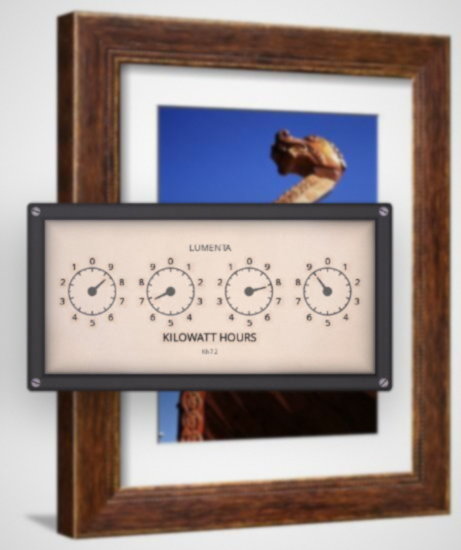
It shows value=8679 unit=kWh
